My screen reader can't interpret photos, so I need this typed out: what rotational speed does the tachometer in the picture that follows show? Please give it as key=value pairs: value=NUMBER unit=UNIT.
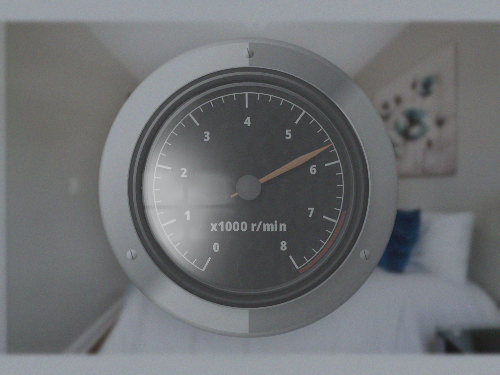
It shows value=5700 unit=rpm
